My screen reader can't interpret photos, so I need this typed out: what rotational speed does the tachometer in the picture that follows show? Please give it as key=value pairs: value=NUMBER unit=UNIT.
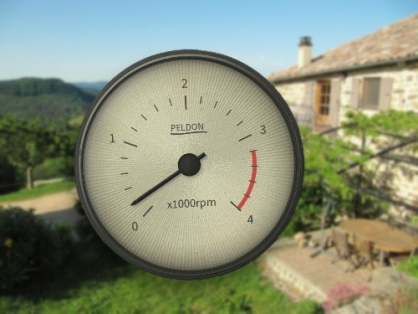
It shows value=200 unit=rpm
